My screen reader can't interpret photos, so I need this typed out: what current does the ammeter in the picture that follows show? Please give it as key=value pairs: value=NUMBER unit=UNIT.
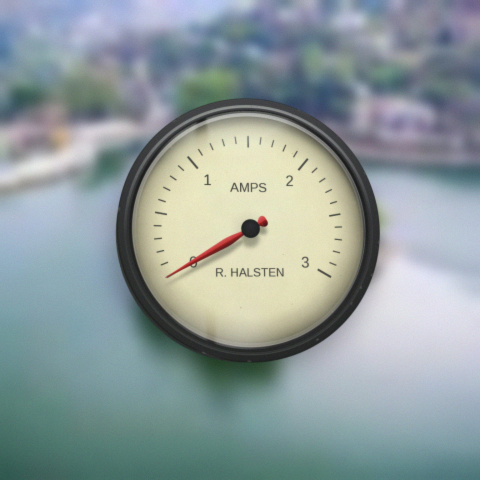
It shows value=0 unit=A
